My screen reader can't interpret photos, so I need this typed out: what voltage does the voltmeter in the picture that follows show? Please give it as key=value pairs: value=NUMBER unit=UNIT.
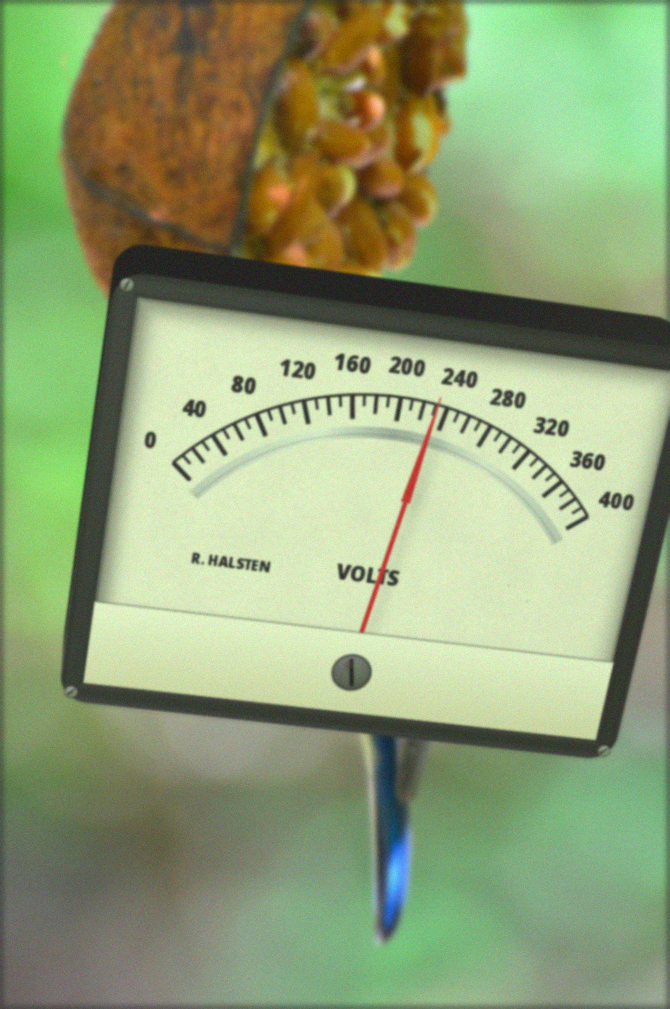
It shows value=230 unit=V
